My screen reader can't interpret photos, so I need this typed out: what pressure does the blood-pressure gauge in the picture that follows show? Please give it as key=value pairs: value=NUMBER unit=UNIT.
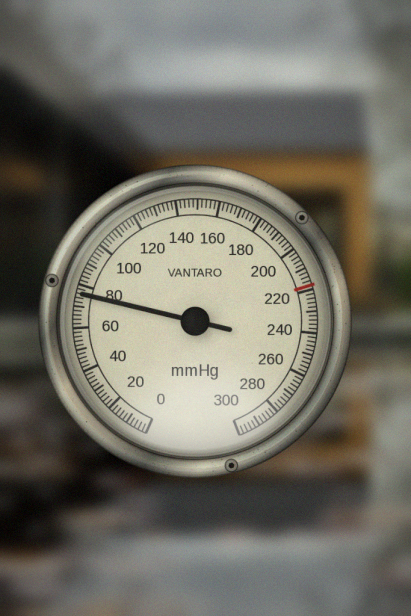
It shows value=76 unit=mmHg
